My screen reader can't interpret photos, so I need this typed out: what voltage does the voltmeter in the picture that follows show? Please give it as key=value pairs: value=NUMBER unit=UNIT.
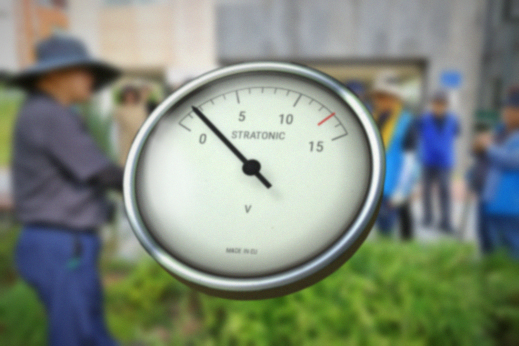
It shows value=1.5 unit=V
